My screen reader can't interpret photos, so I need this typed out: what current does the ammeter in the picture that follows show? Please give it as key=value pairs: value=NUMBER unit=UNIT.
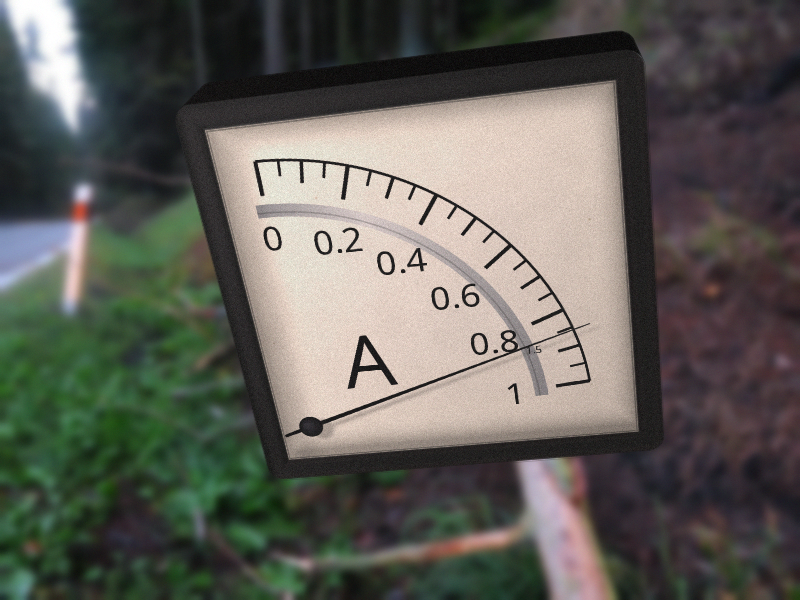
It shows value=0.85 unit=A
